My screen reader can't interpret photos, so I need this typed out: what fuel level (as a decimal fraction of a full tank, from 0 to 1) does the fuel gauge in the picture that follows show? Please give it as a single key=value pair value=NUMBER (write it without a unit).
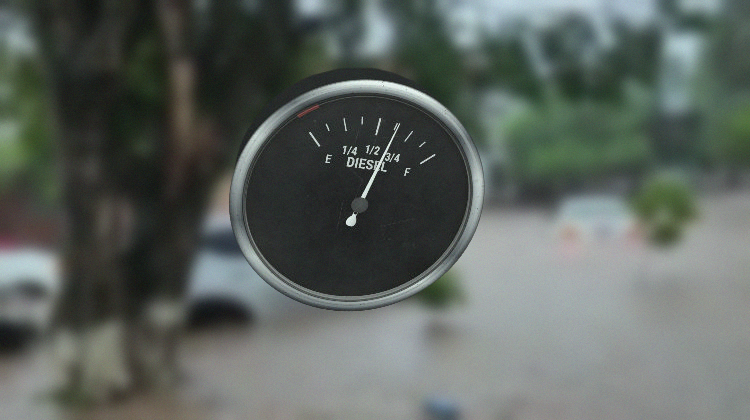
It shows value=0.625
